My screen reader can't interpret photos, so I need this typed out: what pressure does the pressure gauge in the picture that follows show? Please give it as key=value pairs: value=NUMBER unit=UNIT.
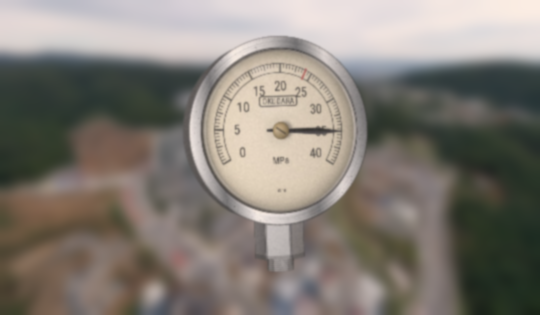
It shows value=35 unit=MPa
